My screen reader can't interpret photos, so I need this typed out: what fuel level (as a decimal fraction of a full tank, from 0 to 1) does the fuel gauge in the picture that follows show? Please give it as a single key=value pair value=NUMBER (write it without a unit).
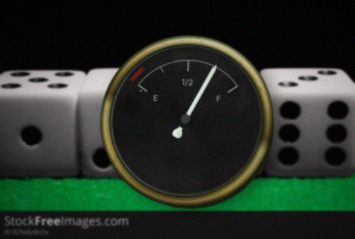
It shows value=0.75
